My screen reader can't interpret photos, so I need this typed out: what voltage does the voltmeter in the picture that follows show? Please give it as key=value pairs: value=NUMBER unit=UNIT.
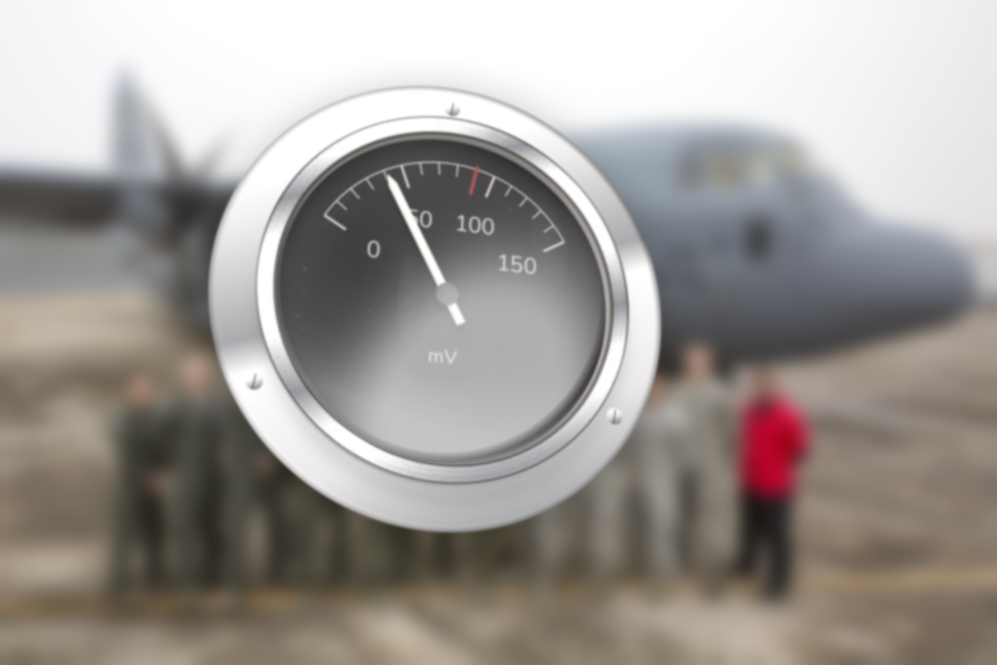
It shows value=40 unit=mV
